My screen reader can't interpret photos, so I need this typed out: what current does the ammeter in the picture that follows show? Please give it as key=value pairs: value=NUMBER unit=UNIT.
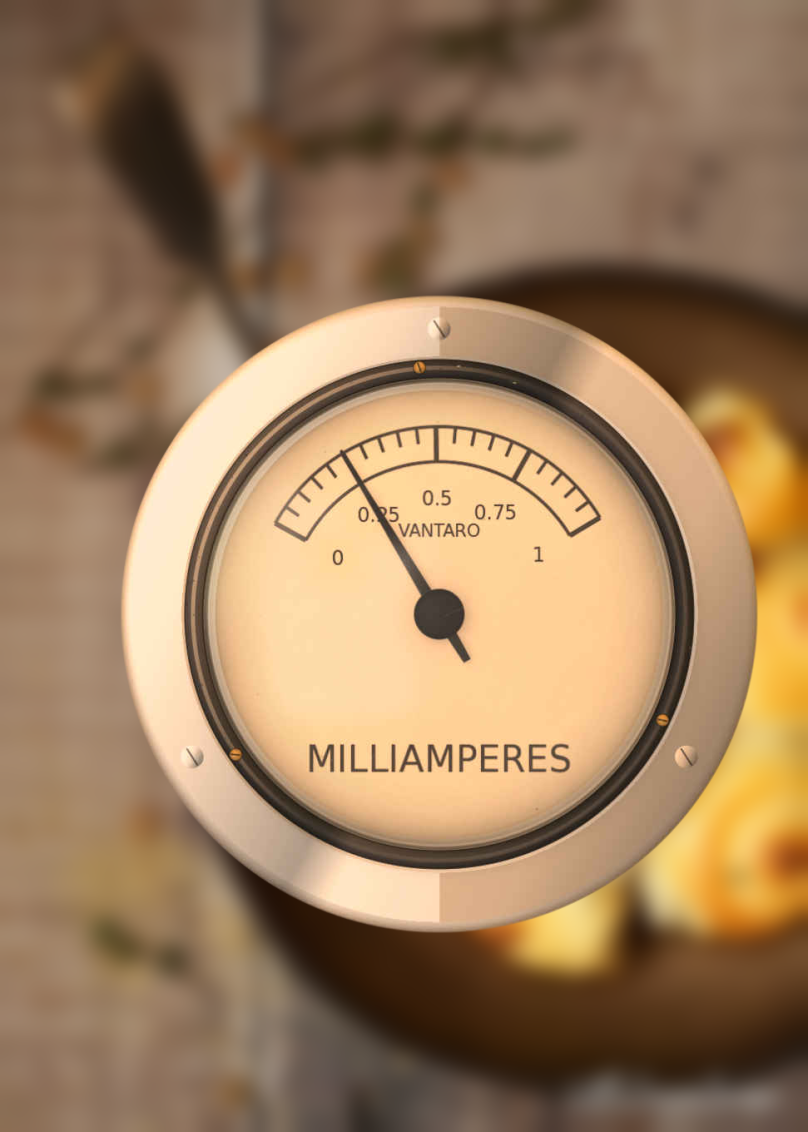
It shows value=0.25 unit=mA
